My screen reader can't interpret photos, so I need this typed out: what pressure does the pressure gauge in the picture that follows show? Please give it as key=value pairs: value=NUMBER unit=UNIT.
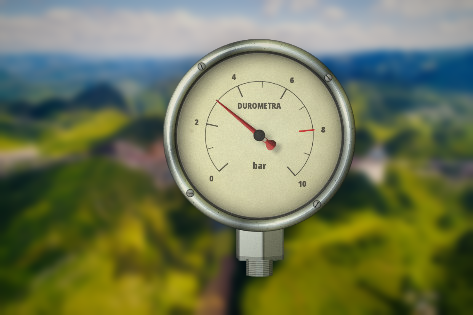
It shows value=3 unit=bar
